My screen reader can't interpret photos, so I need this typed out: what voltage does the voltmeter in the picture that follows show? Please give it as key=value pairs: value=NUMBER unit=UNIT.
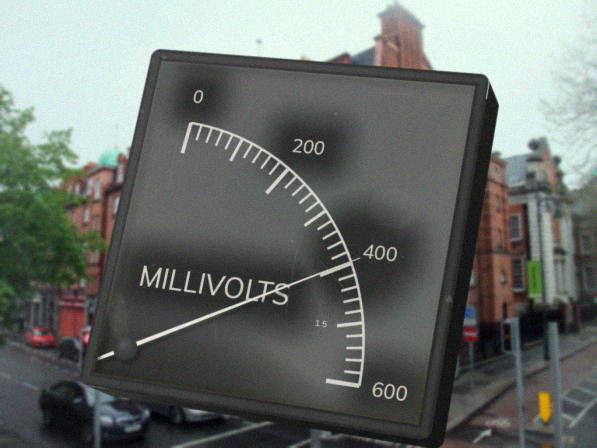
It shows value=400 unit=mV
